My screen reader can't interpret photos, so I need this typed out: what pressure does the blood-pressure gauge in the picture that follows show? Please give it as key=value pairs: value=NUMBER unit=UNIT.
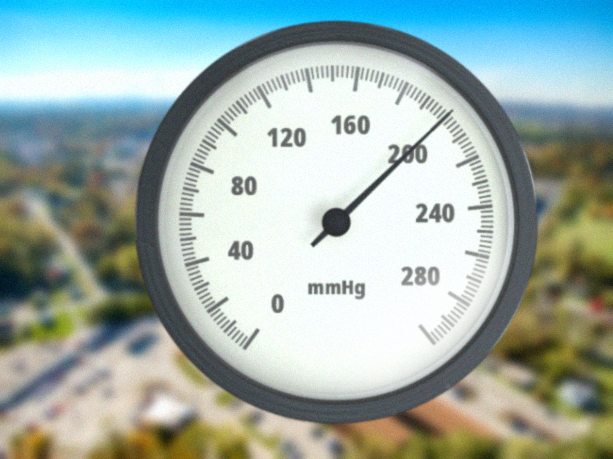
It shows value=200 unit=mmHg
